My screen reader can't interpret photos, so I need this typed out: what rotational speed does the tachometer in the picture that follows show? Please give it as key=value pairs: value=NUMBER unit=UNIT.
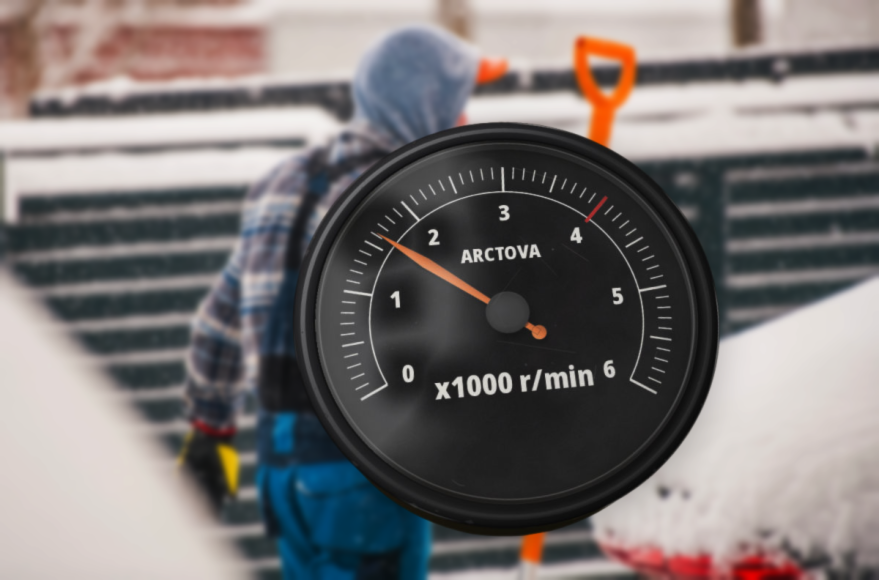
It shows value=1600 unit=rpm
